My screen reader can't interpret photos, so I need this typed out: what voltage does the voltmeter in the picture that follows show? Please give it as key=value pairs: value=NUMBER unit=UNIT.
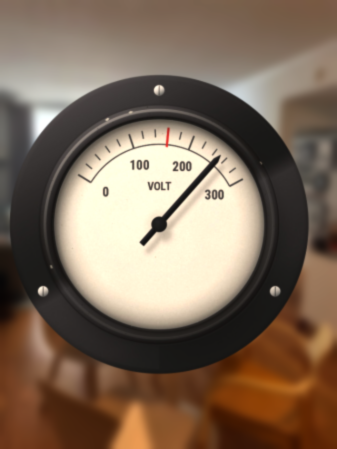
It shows value=250 unit=V
